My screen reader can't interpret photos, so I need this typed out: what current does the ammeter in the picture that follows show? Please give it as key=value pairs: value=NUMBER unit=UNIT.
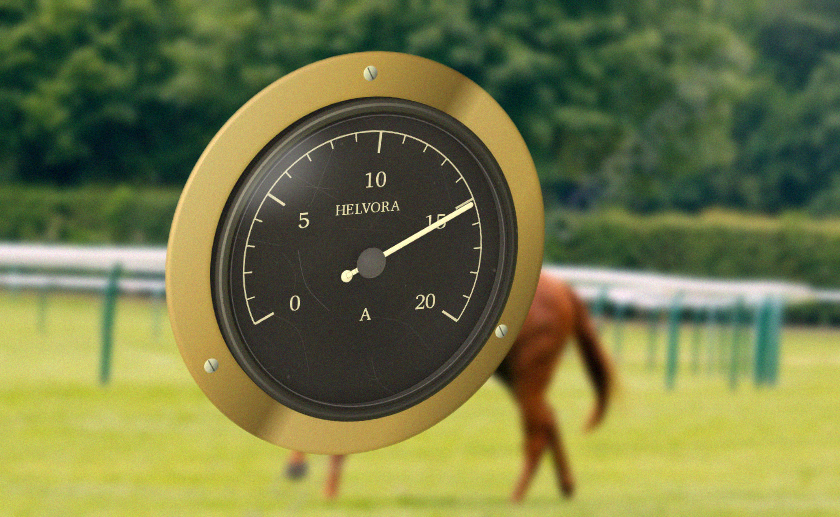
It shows value=15 unit=A
